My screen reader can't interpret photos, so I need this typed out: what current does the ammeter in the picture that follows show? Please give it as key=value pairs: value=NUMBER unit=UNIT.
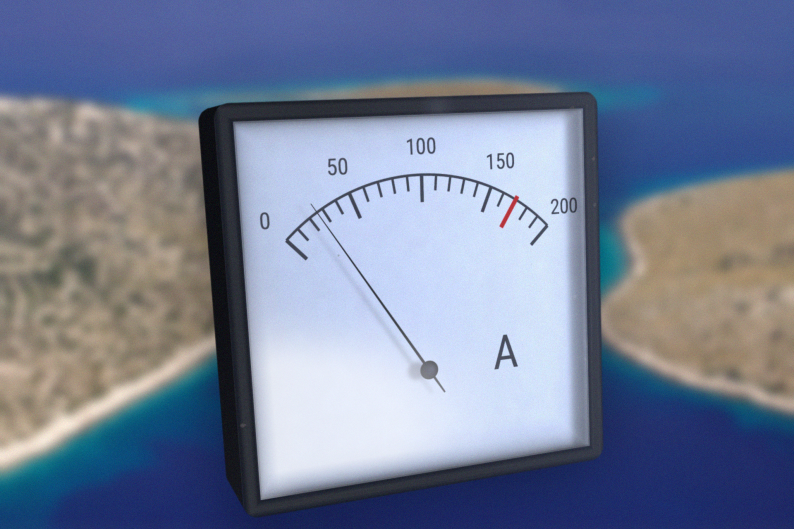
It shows value=25 unit=A
